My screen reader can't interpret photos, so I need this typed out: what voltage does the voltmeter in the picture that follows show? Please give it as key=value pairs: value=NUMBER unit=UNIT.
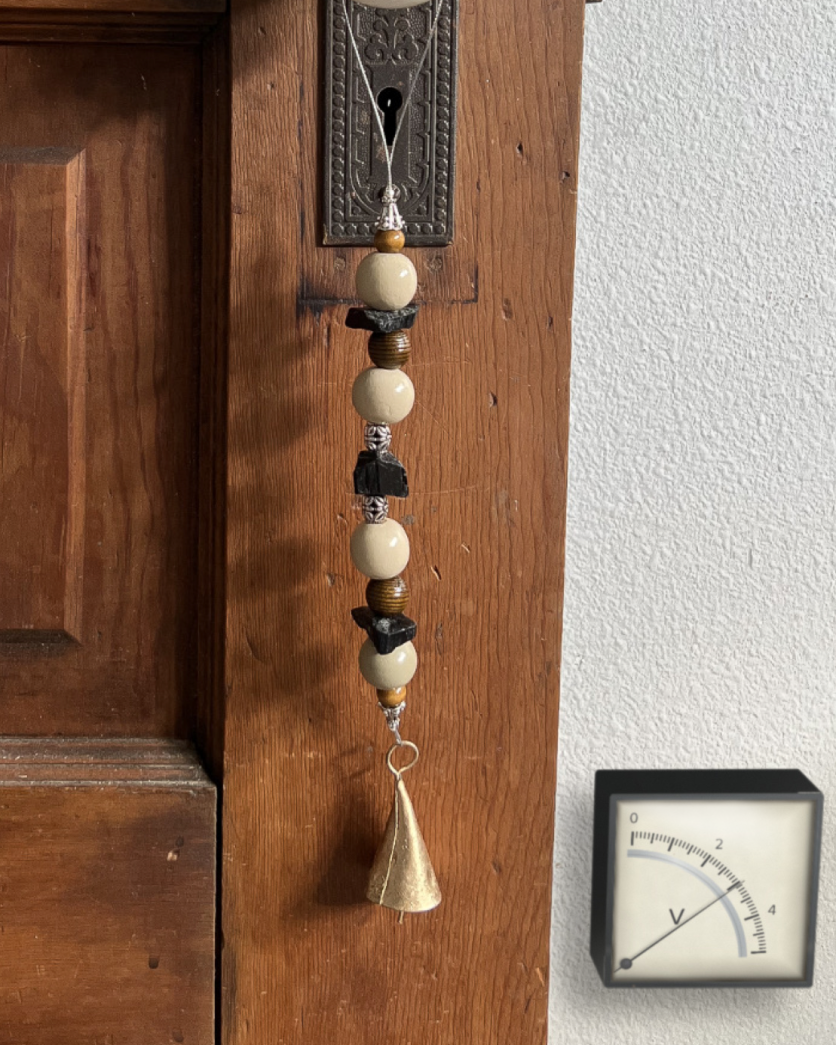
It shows value=3 unit=V
